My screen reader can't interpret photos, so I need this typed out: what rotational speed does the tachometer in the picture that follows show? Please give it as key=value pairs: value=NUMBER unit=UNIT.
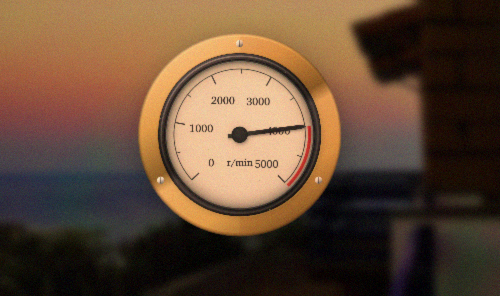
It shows value=4000 unit=rpm
